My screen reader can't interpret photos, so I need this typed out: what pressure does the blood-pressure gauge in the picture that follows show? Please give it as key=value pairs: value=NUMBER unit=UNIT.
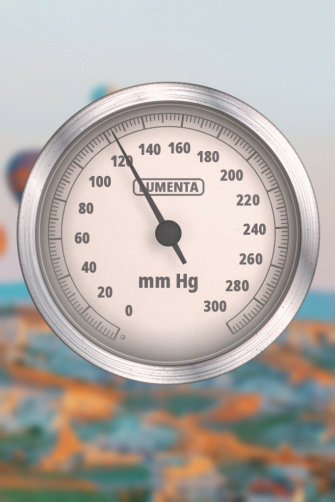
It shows value=124 unit=mmHg
